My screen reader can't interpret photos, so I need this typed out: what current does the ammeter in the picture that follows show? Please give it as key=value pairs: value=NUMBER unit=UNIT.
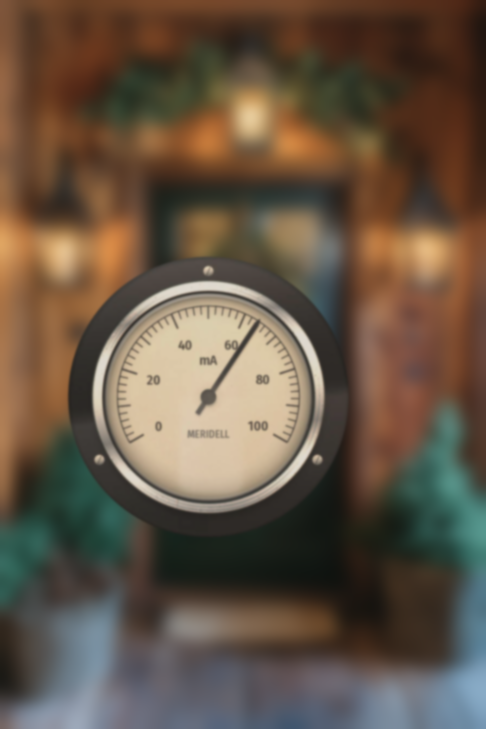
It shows value=64 unit=mA
